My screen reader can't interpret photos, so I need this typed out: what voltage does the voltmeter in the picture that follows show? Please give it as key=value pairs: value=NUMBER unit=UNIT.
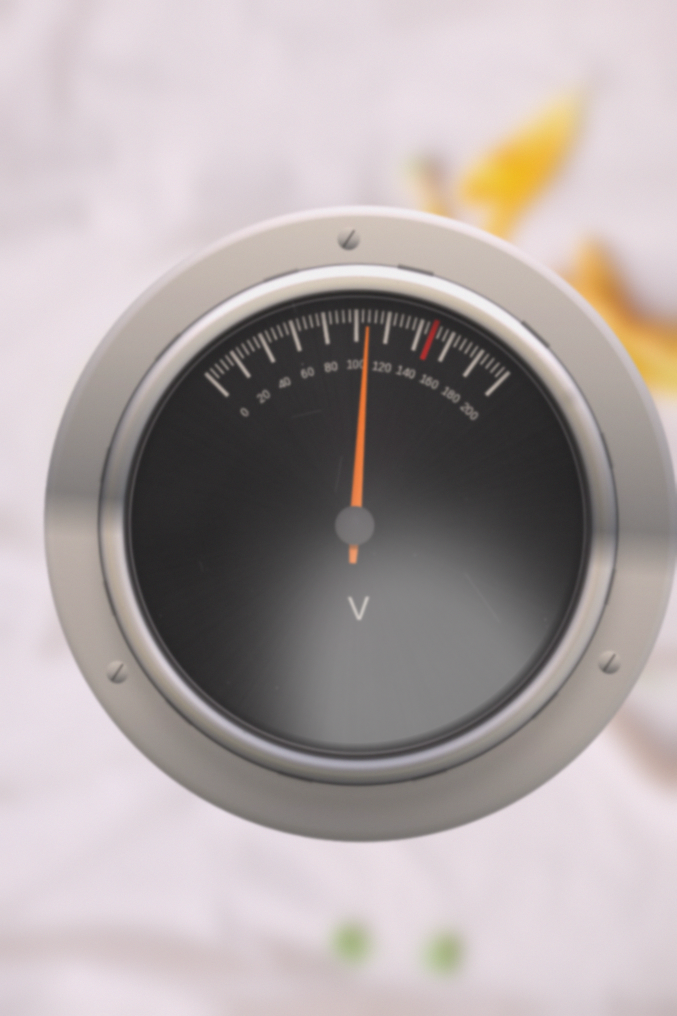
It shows value=108 unit=V
